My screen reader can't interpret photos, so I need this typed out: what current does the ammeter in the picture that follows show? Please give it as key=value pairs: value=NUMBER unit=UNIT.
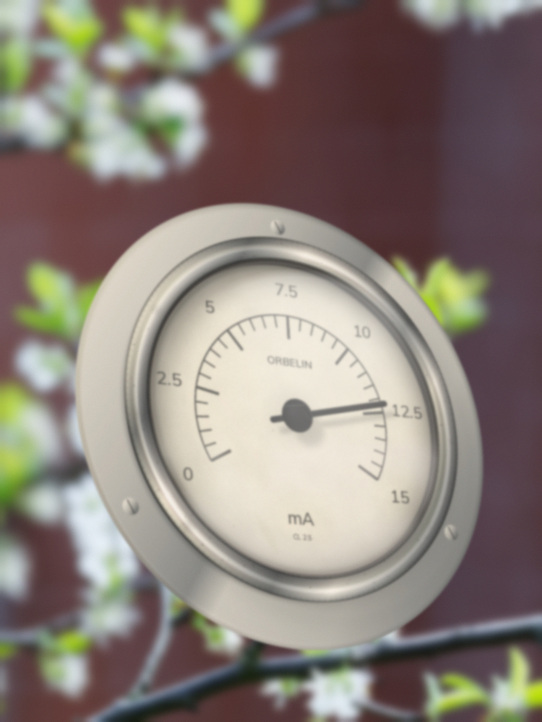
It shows value=12.25 unit=mA
